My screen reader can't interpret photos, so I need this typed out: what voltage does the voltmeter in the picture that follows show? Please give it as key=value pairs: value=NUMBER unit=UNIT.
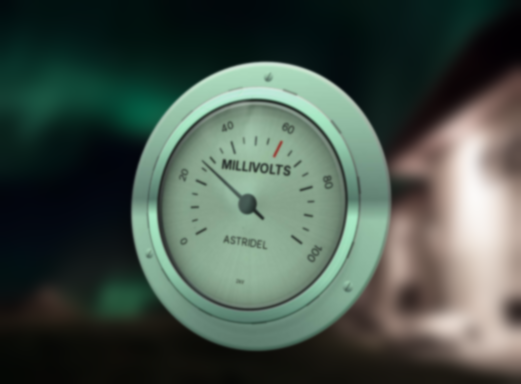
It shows value=27.5 unit=mV
